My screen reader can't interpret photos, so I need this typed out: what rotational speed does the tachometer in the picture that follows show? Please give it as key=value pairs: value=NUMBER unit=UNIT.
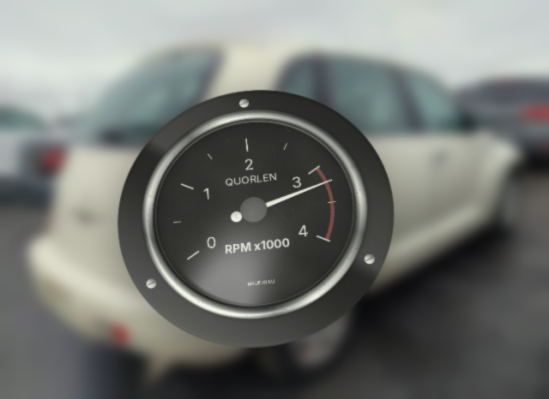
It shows value=3250 unit=rpm
